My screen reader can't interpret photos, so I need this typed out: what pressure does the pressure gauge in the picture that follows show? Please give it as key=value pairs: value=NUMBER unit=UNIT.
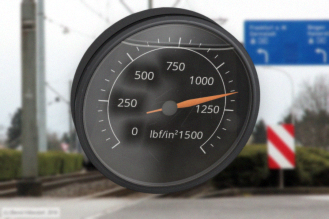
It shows value=1150 unit=psi
